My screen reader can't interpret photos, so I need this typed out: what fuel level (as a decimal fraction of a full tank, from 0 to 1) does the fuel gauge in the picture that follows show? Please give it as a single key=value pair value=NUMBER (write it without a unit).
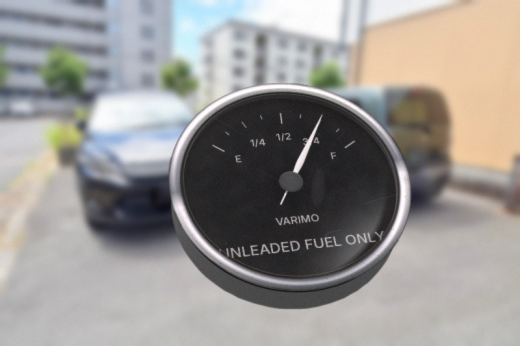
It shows value=0.75
